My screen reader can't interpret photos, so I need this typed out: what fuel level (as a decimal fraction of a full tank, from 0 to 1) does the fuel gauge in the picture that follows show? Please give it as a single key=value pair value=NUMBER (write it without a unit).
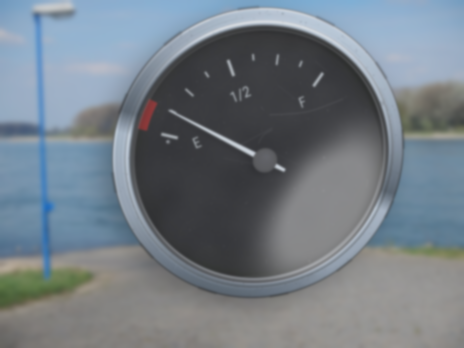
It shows value=0.125
